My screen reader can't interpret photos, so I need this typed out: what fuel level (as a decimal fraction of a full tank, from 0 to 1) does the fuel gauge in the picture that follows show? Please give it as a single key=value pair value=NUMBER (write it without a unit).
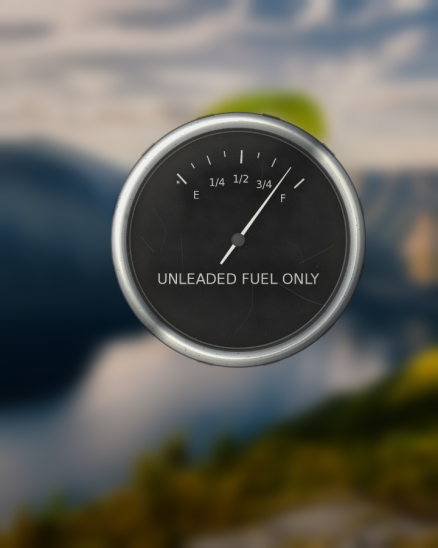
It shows value=0.875
